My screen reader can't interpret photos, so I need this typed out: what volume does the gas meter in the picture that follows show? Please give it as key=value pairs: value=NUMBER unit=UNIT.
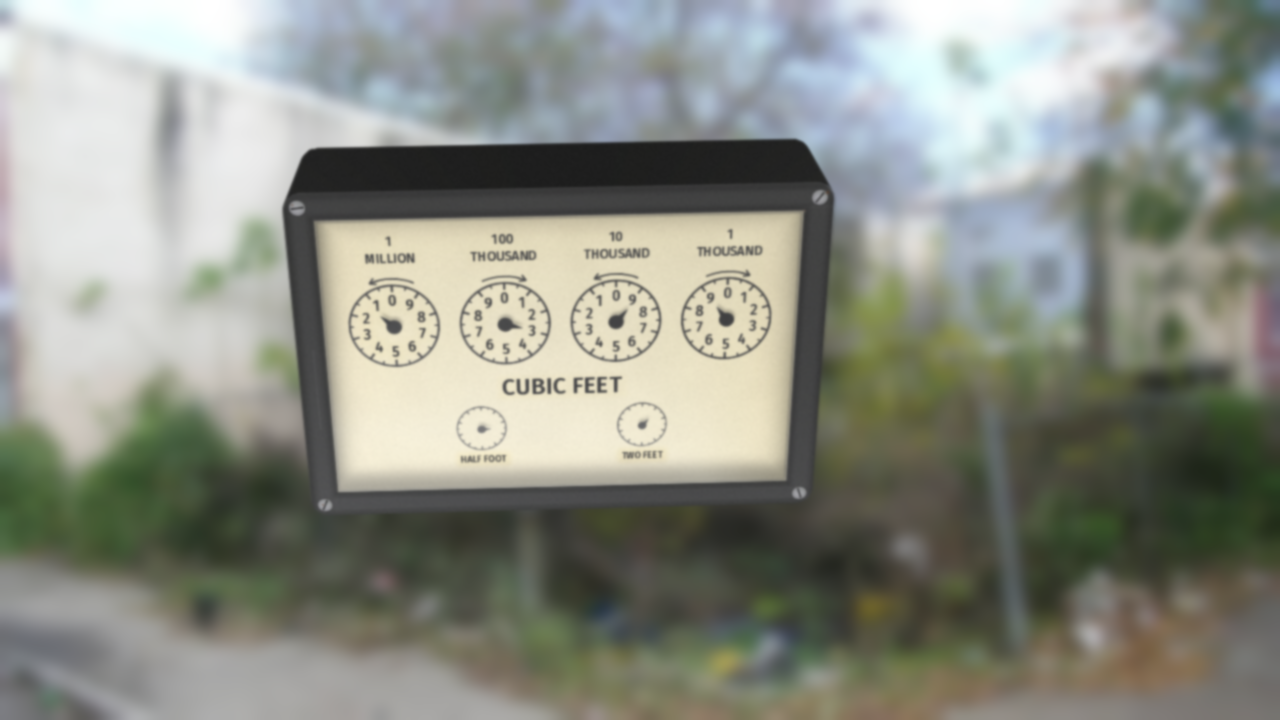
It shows value=128900 unit=ft³
